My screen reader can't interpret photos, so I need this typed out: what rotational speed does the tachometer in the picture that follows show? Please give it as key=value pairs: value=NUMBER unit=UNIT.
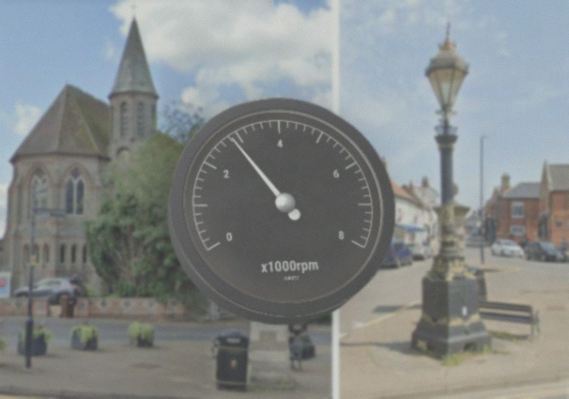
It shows value=2800 unit=rpm
